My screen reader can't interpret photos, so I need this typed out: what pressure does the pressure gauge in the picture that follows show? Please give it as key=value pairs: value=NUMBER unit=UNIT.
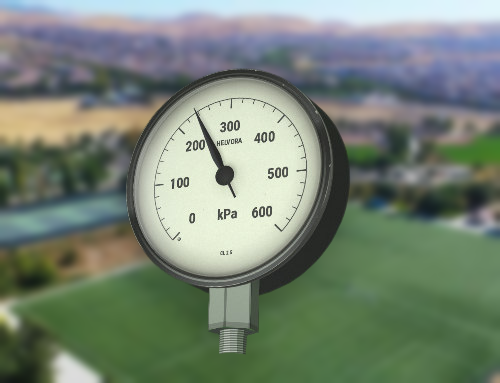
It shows value=240 unit=kPa
